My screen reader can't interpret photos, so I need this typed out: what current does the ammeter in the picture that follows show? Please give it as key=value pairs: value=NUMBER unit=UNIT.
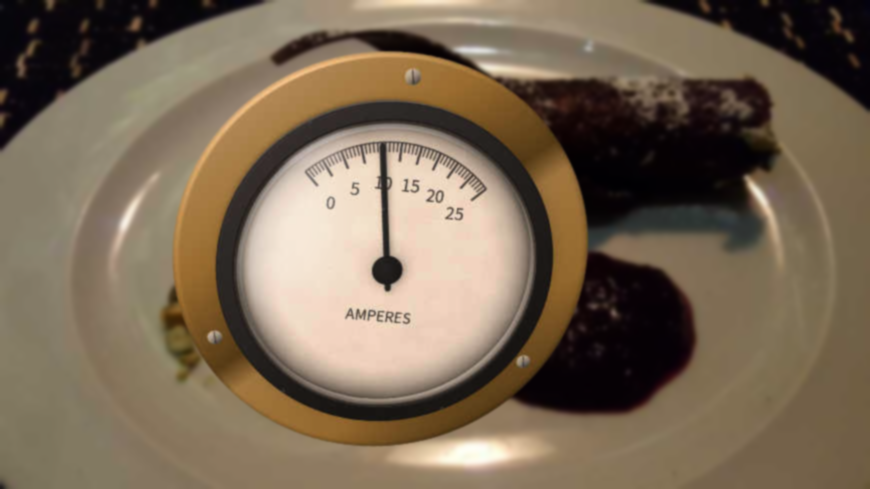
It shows value=10 unit=A
